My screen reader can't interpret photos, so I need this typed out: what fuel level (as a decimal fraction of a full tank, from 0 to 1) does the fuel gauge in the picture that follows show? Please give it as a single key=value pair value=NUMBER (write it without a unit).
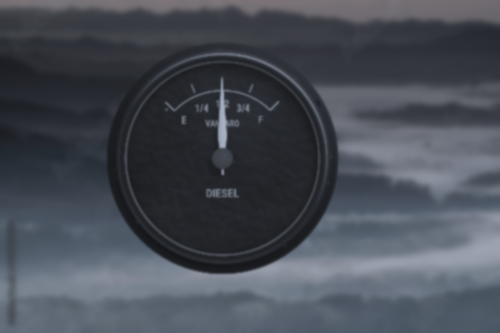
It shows value=0.5
